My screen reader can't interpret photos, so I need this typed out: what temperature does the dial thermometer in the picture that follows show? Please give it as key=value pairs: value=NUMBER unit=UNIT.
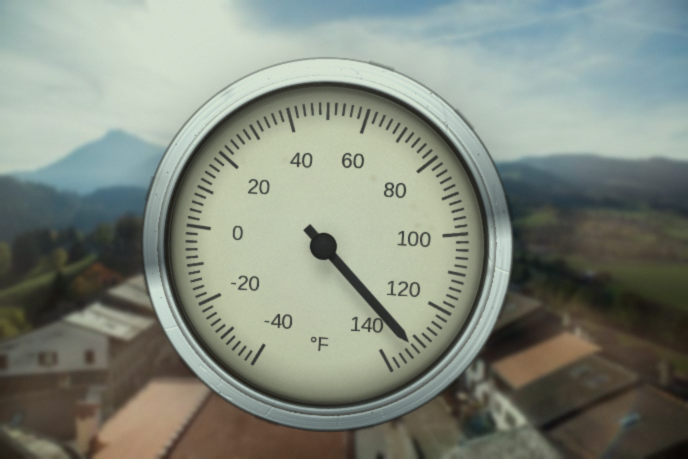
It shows value=132 unit=°F
